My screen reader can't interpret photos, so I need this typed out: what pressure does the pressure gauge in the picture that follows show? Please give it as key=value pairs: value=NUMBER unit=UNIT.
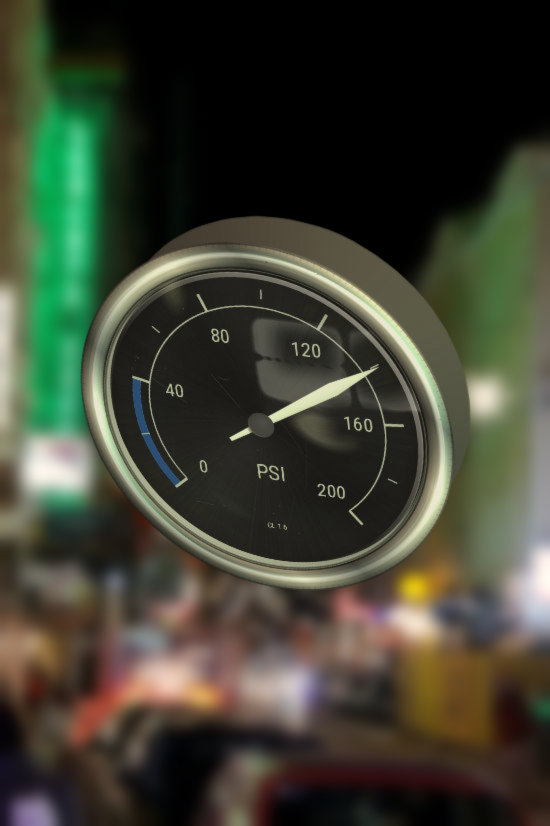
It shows value=140 unit=psi
